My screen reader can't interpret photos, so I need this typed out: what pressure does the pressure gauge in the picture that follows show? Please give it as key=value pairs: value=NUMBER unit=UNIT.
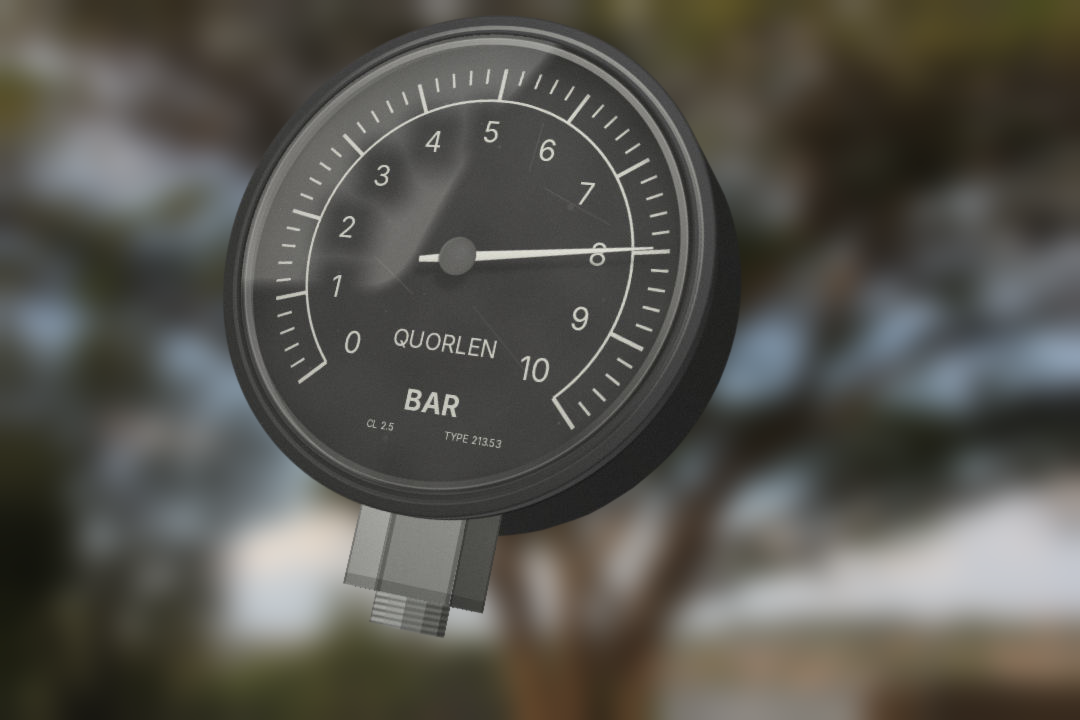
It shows value=8 unit=bar
